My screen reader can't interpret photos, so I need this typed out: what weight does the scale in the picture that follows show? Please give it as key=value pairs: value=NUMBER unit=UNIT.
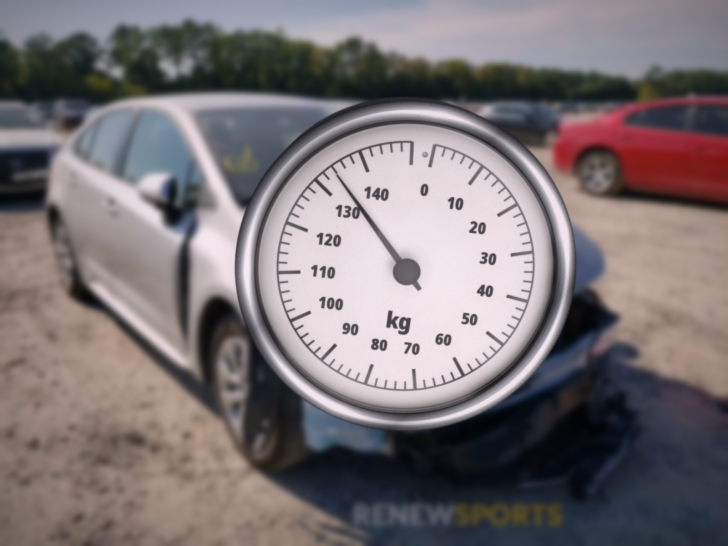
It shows value=134 unit=kg
